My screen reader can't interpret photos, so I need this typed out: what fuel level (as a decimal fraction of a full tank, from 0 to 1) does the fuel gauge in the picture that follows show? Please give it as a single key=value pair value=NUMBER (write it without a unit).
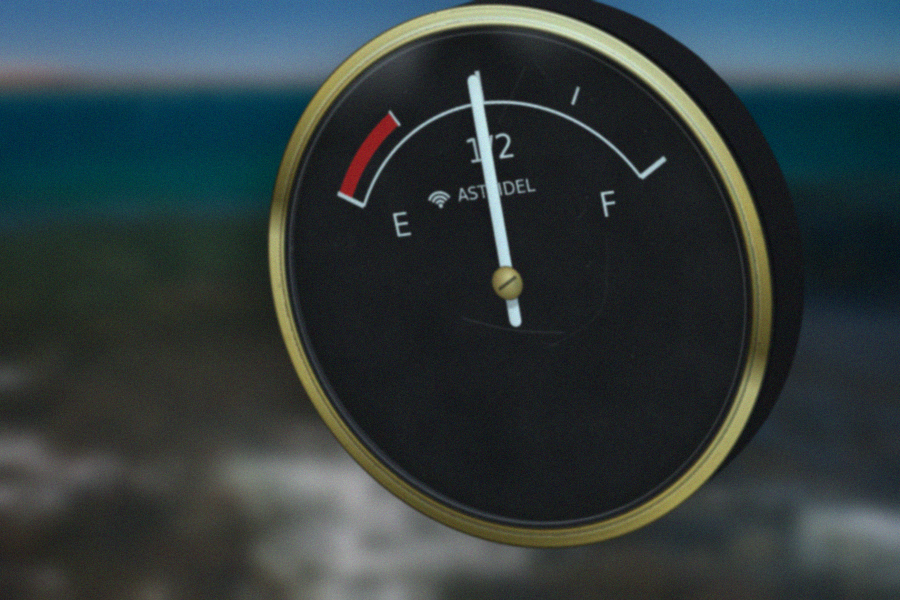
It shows value=0.5
